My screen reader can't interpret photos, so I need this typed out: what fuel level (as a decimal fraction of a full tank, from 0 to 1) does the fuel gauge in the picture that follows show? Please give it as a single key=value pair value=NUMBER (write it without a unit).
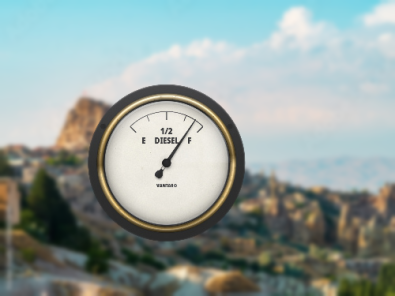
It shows value=0.875
